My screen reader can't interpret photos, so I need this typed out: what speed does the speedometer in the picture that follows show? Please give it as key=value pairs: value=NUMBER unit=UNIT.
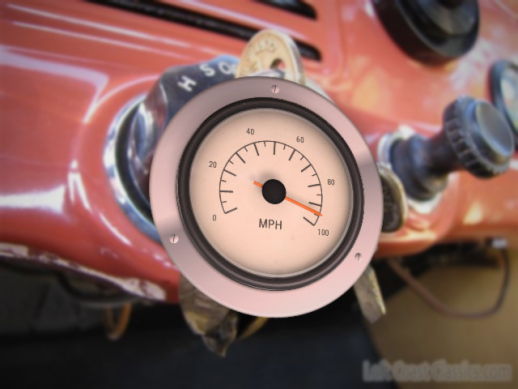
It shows value=95 unit=mph
